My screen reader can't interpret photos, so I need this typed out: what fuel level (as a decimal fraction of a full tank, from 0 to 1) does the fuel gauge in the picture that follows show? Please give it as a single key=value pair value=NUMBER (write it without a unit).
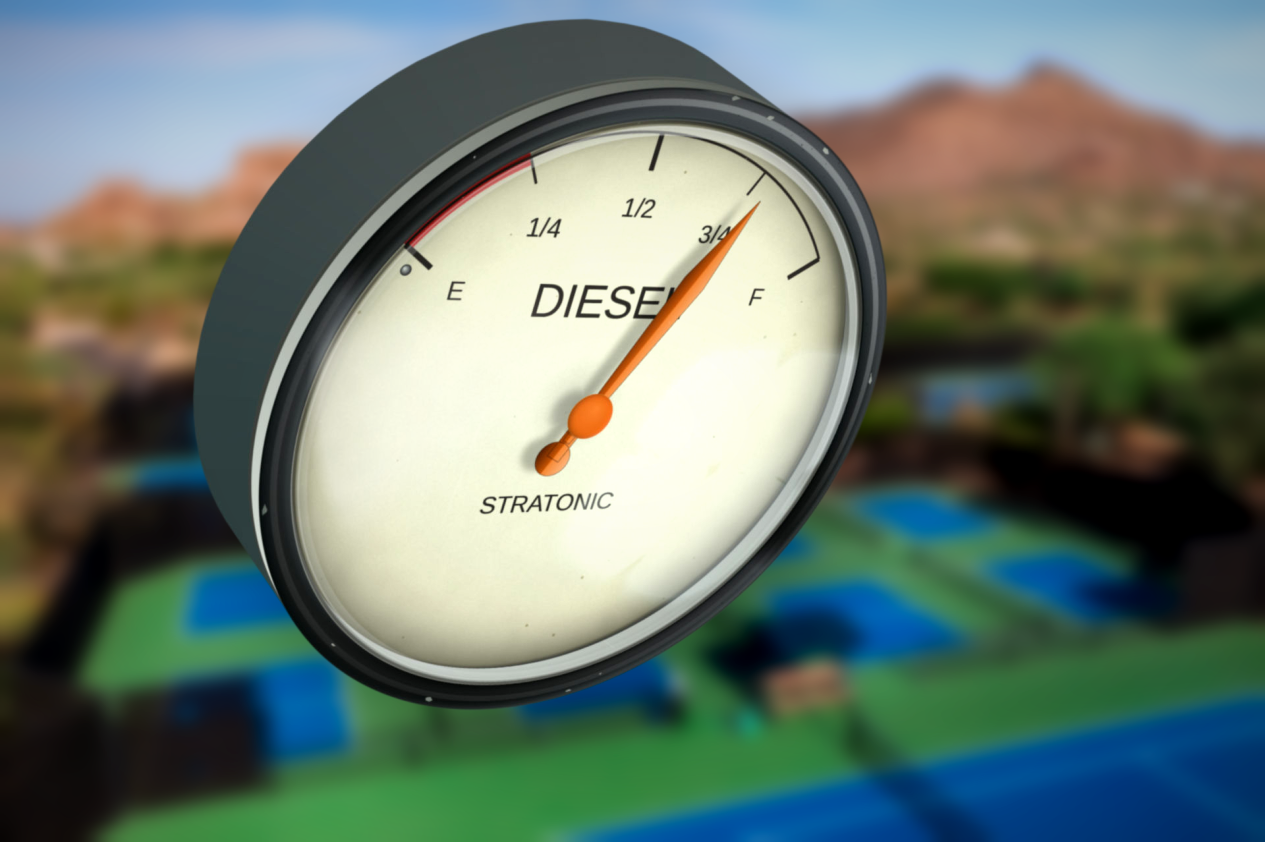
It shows value=0.75
